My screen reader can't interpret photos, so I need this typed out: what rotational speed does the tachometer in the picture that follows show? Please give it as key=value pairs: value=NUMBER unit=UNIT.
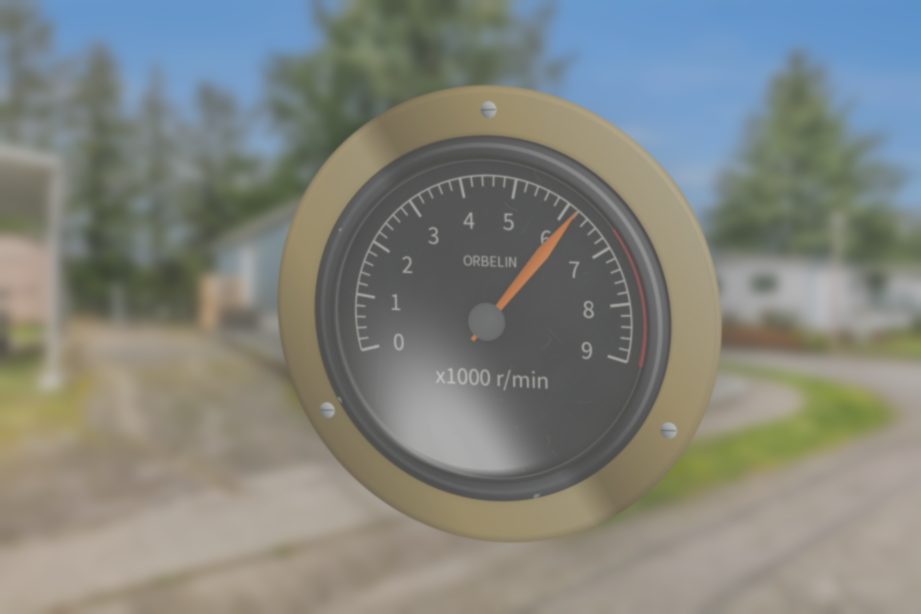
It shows value=6200 unit=rpm
